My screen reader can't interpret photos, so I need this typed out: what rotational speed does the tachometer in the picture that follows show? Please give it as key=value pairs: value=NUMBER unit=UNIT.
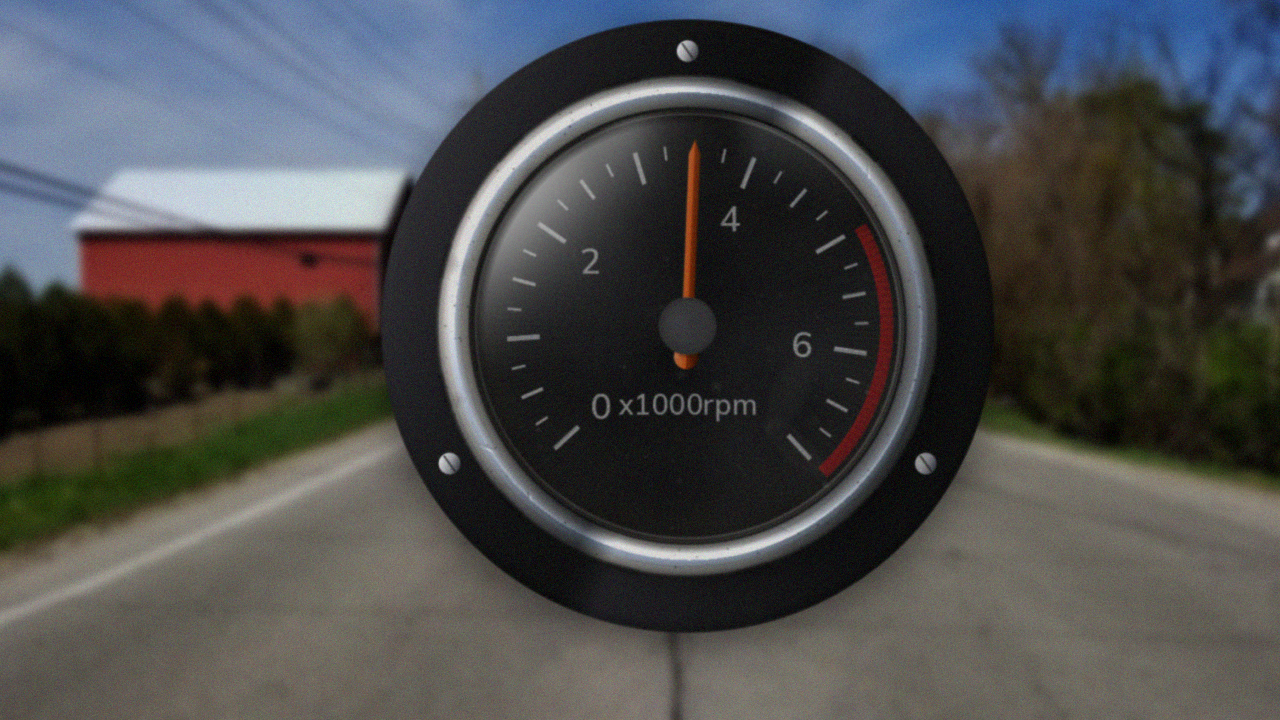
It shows value=3500 unit=rpm
